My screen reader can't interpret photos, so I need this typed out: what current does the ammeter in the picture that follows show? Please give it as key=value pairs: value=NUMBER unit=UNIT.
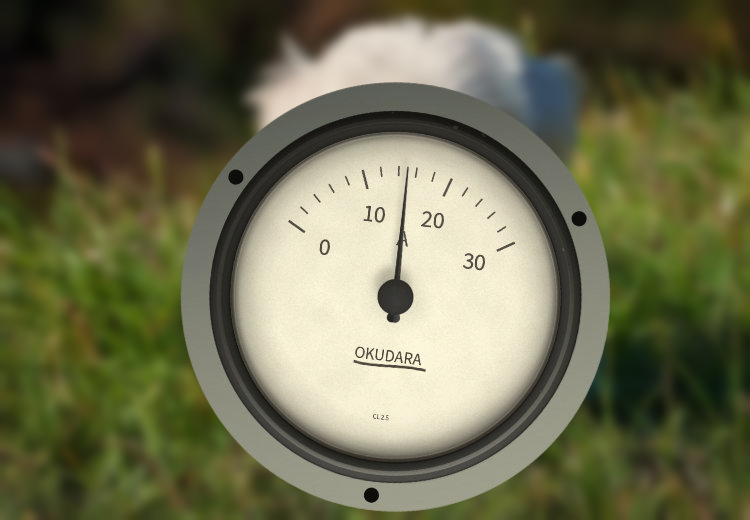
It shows value=15 unit=A
